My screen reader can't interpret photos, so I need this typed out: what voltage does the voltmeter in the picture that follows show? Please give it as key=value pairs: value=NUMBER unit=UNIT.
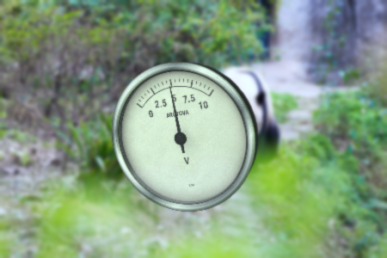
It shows value=5 unit=V
